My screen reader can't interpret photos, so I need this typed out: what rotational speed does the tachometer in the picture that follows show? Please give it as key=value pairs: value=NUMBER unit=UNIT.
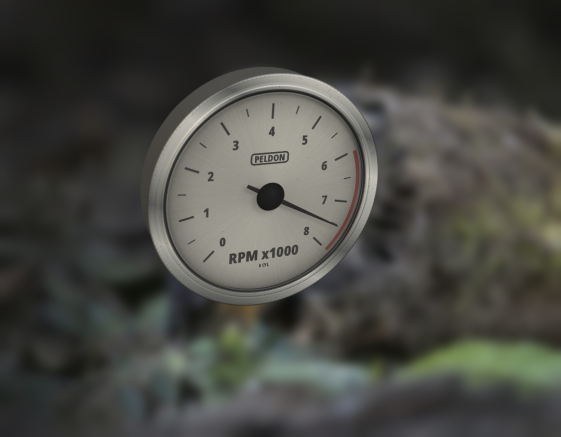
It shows value=7500 unit=rpm
